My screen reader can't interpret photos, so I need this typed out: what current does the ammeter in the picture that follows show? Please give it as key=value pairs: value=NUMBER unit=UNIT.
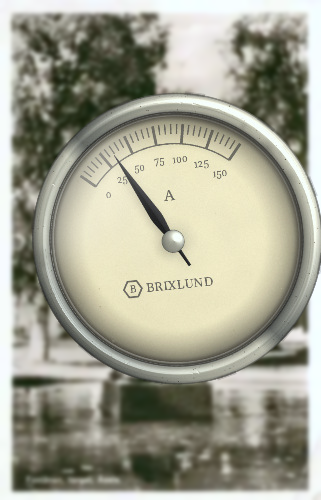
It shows value=35 unit=A
